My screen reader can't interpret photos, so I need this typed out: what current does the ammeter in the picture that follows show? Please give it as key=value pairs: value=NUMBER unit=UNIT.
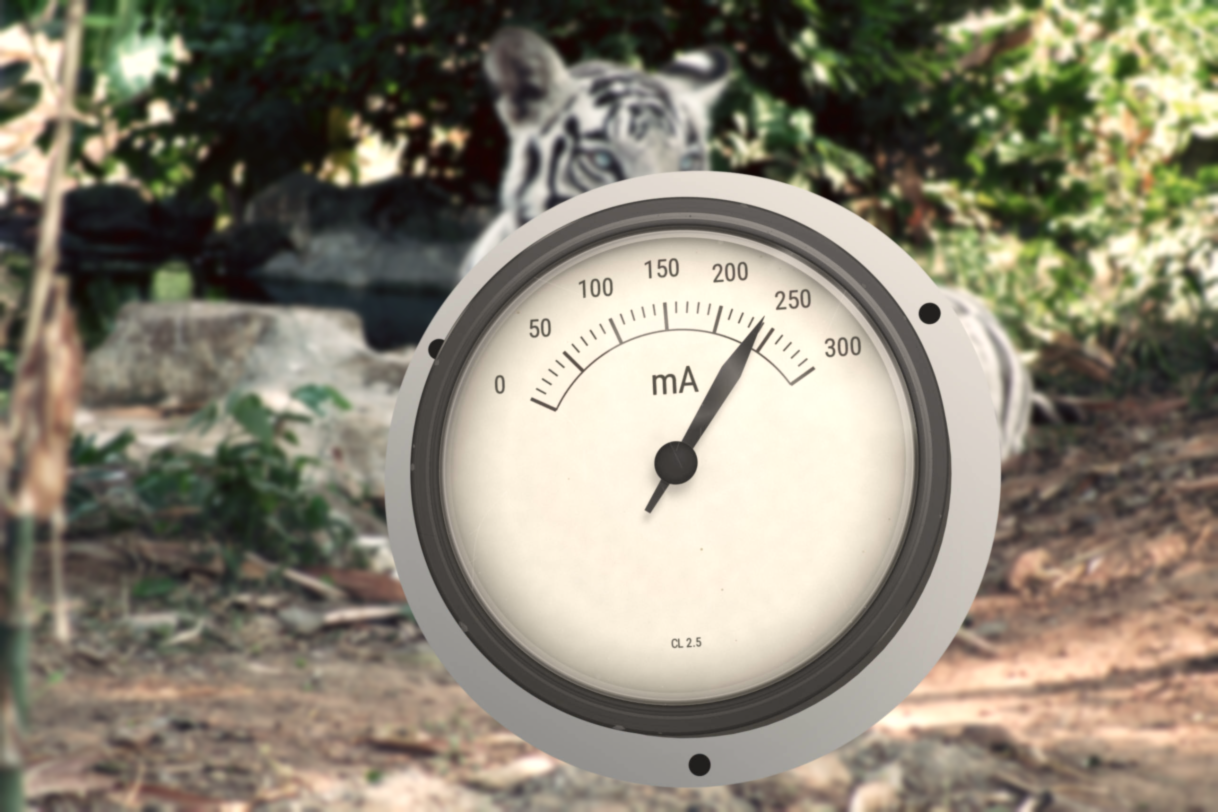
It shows value=240 unit=mA
